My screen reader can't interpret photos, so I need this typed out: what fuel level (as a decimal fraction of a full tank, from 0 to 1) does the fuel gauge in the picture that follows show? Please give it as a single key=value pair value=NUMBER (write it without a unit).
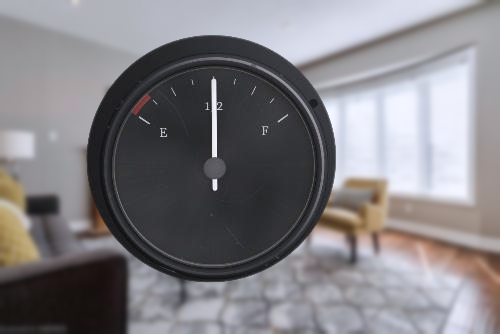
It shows value=0.5
